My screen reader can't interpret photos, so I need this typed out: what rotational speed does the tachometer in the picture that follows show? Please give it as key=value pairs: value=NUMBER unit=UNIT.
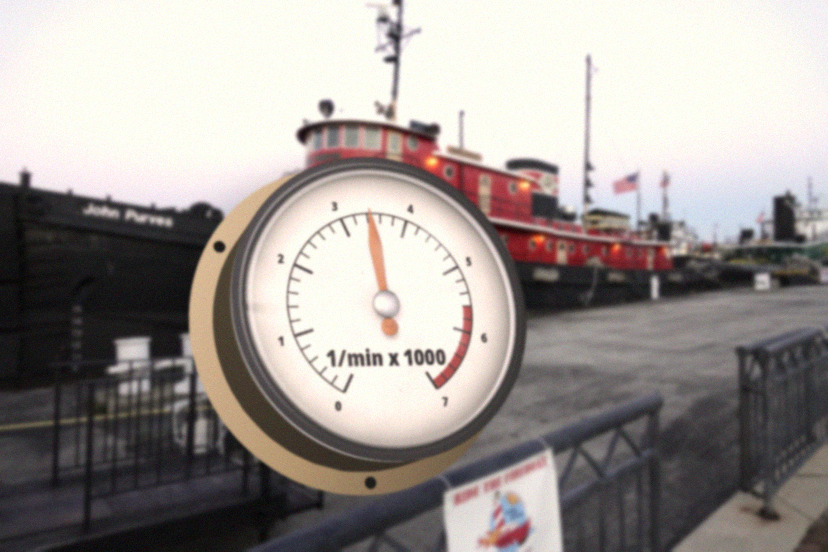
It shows value=3400 unit=rpm
